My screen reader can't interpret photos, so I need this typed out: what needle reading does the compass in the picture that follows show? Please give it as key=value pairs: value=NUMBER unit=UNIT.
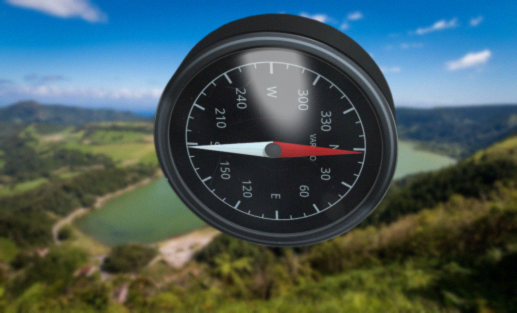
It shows value=0 unit=°
